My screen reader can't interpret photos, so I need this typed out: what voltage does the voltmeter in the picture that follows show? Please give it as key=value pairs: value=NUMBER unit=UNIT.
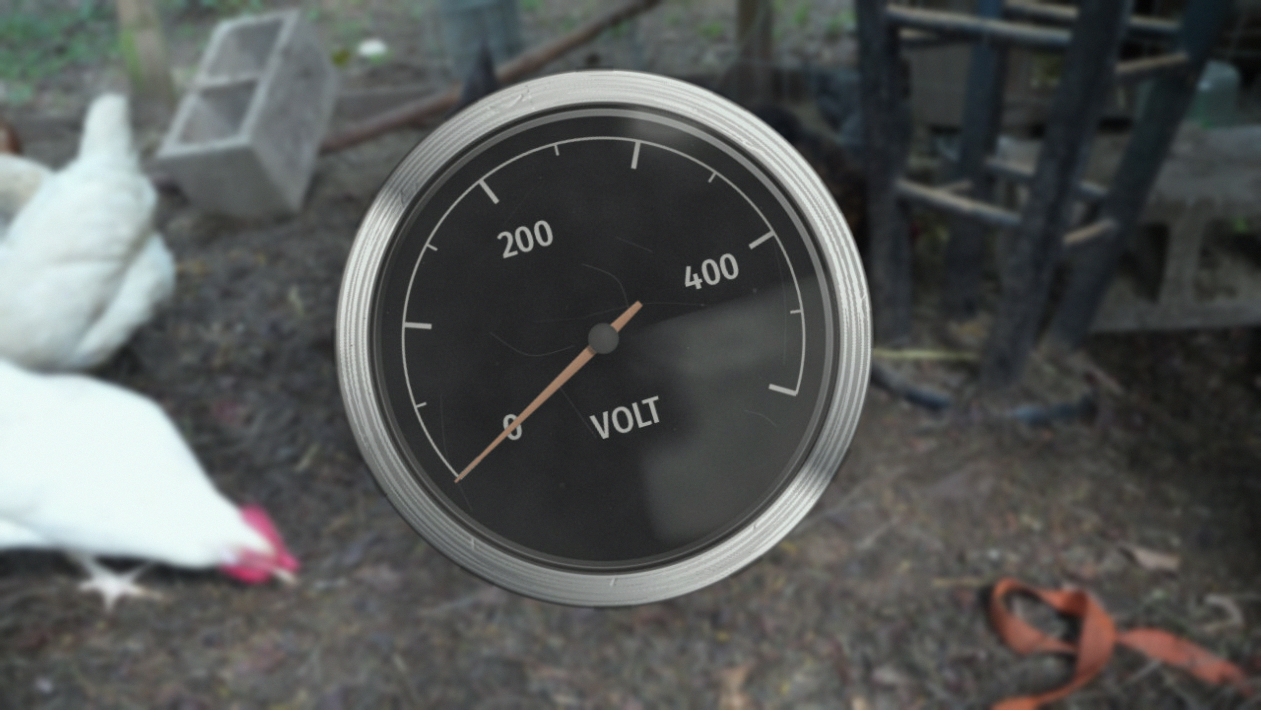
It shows value=0 unit=V
